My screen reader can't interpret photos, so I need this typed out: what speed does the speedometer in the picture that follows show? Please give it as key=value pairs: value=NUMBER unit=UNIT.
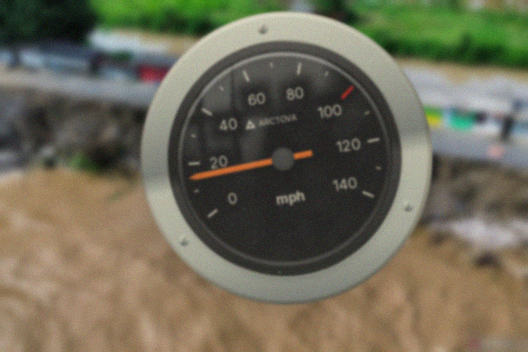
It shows value=15 unit=mph
